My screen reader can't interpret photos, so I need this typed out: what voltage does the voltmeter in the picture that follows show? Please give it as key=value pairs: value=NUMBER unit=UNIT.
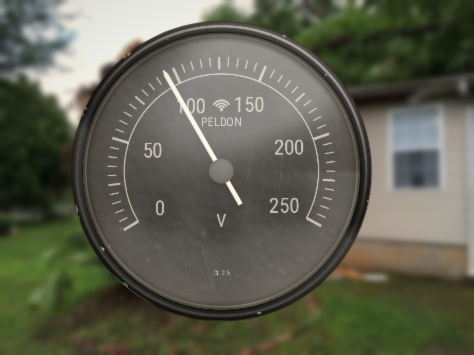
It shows value=95 unit=V
